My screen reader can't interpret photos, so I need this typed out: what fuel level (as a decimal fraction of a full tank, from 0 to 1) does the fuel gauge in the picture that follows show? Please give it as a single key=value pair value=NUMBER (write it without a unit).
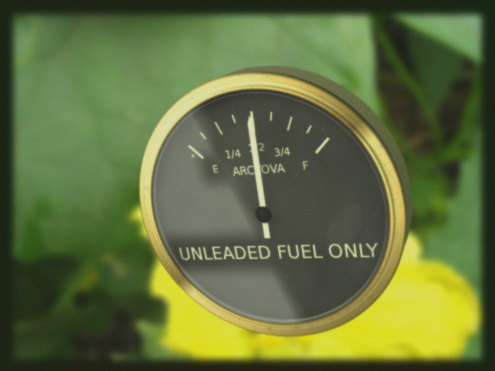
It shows value=0.5
